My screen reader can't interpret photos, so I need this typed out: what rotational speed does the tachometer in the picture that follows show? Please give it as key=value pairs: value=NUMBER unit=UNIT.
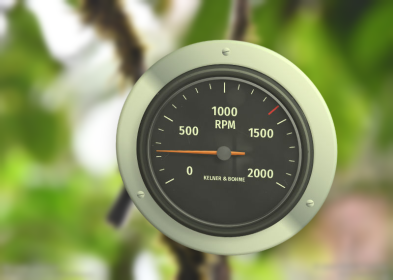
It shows value=250 unit=rpm
